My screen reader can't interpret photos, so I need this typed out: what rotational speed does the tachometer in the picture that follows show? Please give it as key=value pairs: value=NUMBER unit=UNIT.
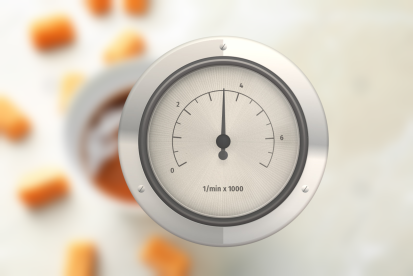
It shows value=3500 unit=rpm
